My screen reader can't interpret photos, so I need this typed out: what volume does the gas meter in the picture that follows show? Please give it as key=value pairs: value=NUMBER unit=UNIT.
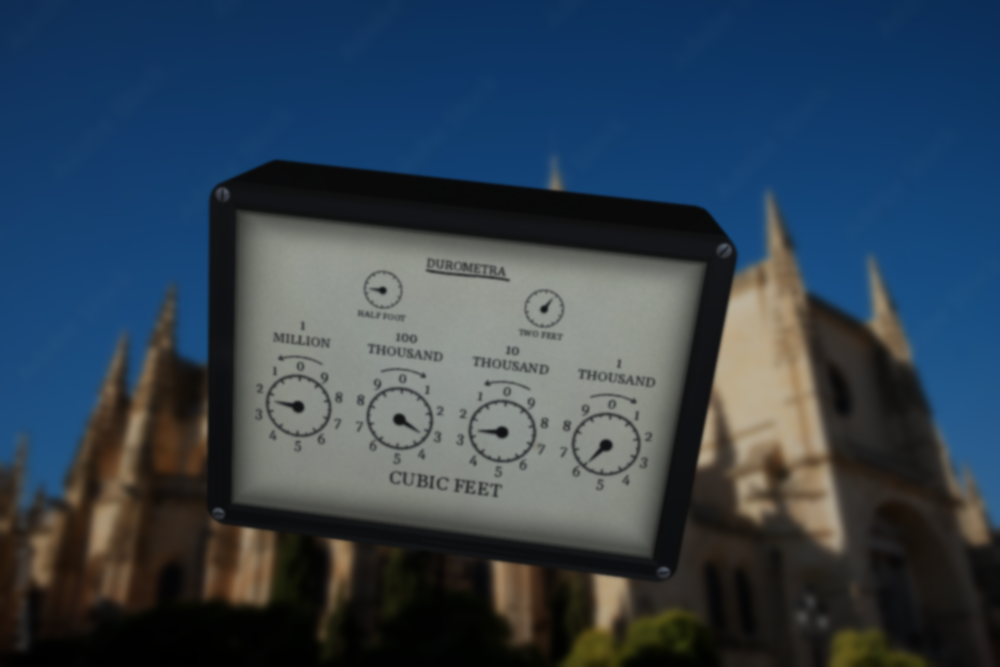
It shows value=232600 unit=ft³
